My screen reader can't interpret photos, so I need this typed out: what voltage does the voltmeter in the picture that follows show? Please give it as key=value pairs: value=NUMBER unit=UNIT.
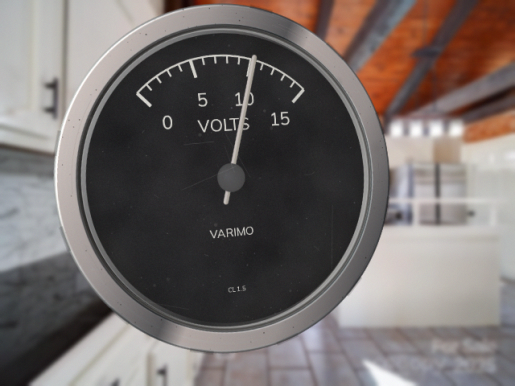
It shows value=10 unit=V
